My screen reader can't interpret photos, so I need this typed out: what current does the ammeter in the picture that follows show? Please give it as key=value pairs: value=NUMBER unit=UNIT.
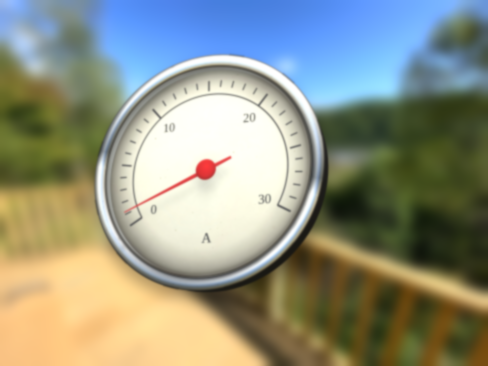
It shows value=1 unit=A
